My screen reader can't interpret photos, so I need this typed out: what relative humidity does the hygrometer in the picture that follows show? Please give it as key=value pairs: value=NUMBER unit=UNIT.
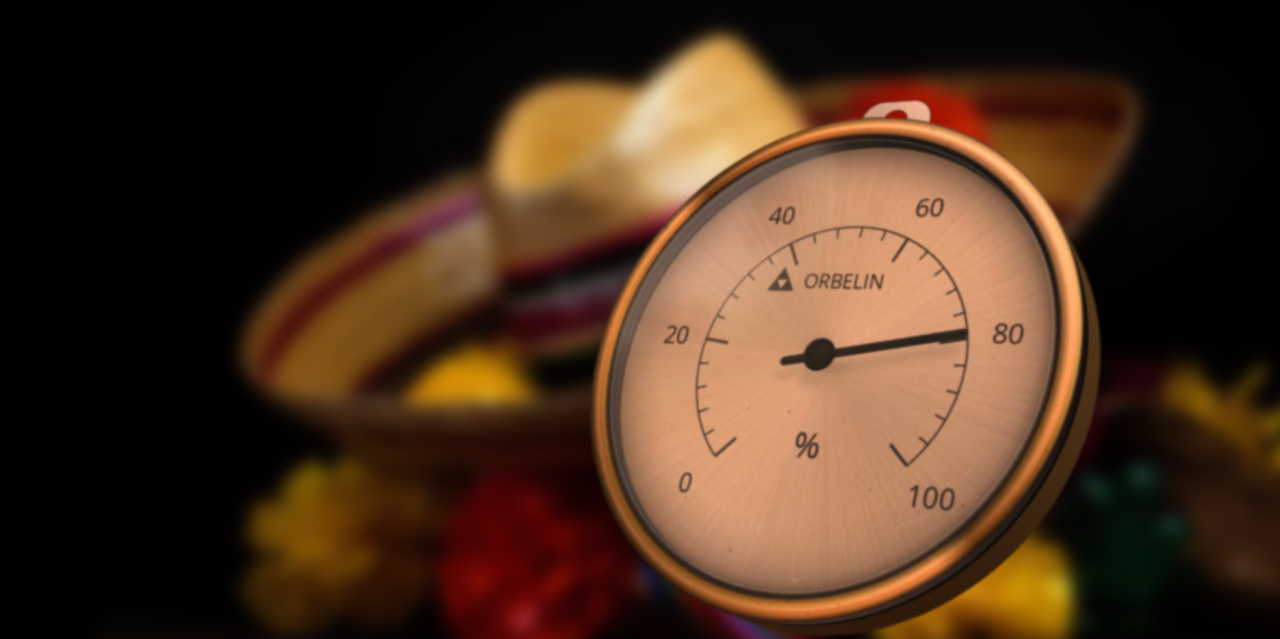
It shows value=80 unit=%
